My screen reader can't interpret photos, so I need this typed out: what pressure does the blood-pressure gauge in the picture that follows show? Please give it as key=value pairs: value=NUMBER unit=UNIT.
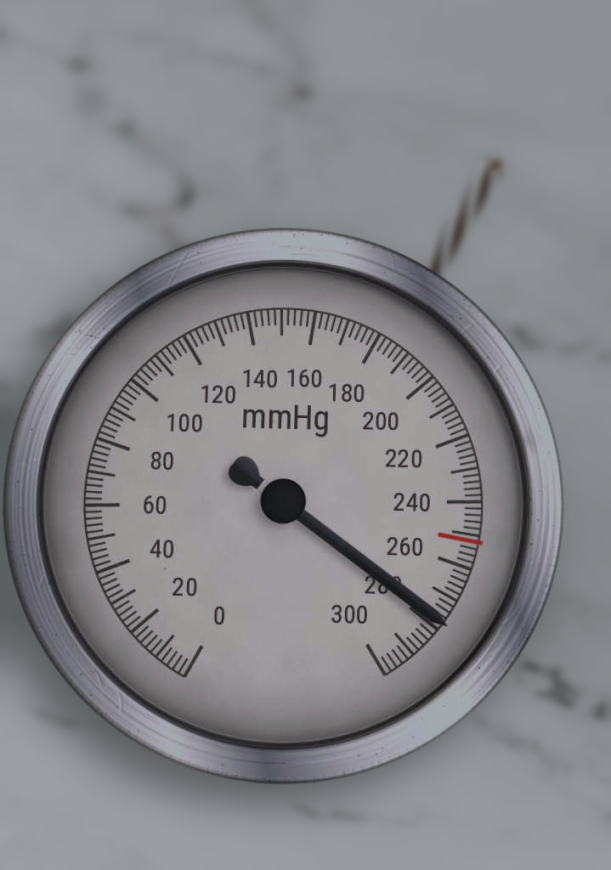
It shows value=278 unit=mmHg
